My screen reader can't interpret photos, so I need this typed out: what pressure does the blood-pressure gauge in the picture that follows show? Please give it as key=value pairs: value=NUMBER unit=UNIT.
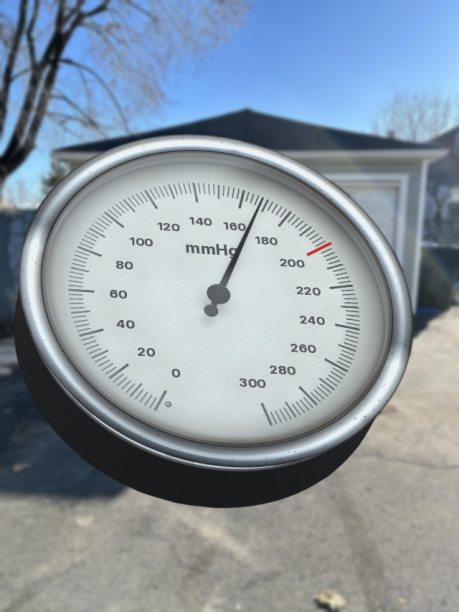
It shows value=168 unit=mmHg
